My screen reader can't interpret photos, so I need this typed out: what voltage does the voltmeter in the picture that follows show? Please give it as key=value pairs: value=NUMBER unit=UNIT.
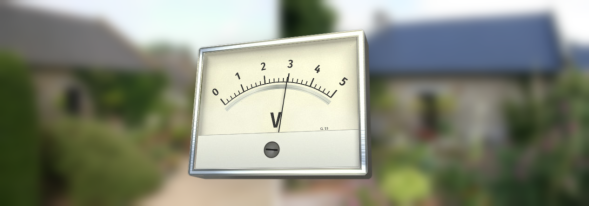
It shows value=3 unit=V
